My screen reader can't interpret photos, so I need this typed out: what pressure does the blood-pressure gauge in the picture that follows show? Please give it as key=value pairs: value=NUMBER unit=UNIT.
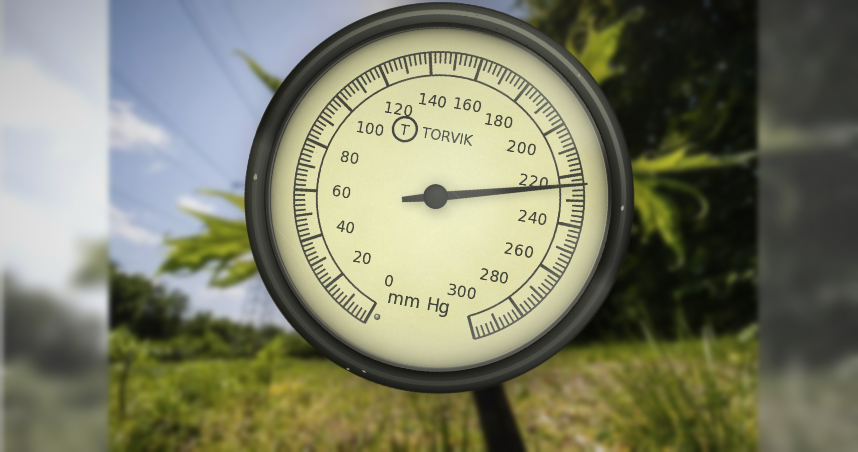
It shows value=224 unit=mmHg
